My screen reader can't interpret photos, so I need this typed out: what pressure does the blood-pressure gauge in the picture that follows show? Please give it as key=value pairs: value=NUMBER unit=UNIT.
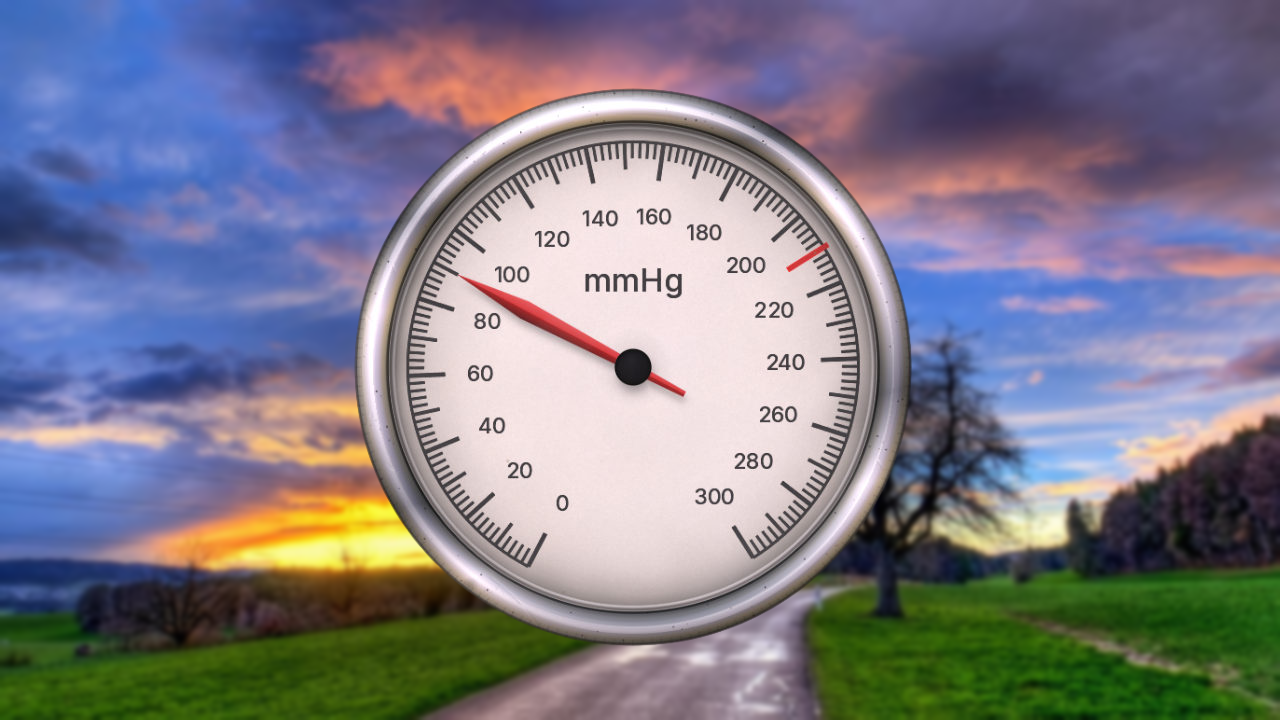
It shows value=90 unit=mmHg
